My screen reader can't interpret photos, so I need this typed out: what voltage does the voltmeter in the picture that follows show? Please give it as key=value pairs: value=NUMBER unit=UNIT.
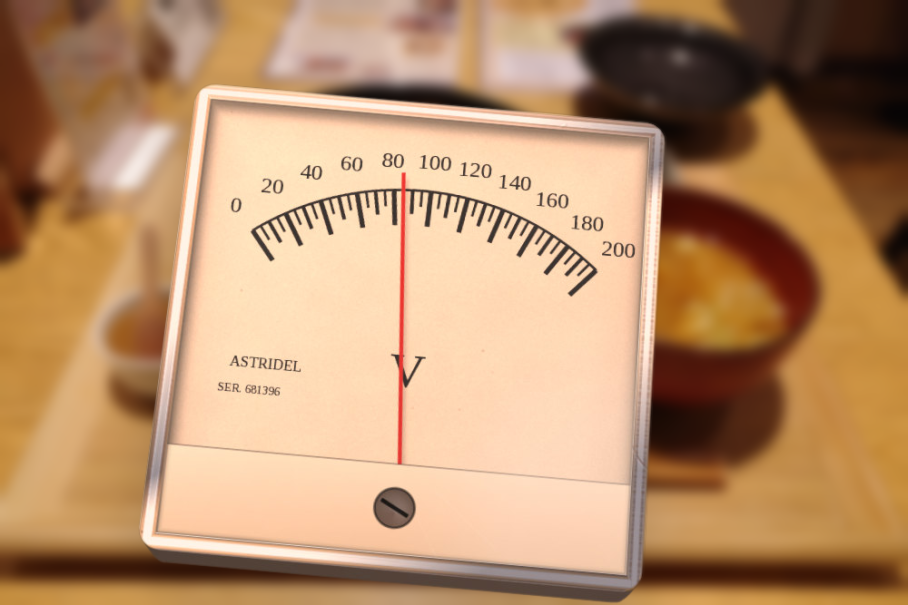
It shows value=85 unit=V
